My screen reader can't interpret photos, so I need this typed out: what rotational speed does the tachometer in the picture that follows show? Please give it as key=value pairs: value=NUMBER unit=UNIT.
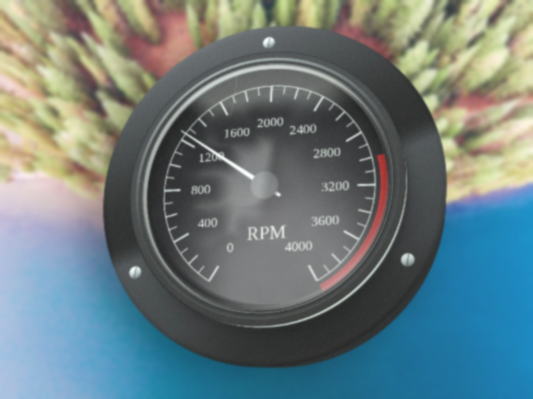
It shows value=1250 unit=rpm
